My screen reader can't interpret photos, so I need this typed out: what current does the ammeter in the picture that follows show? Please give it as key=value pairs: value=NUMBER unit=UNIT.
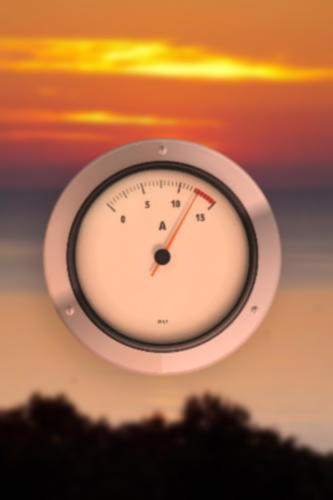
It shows value=12.5 unit=A
